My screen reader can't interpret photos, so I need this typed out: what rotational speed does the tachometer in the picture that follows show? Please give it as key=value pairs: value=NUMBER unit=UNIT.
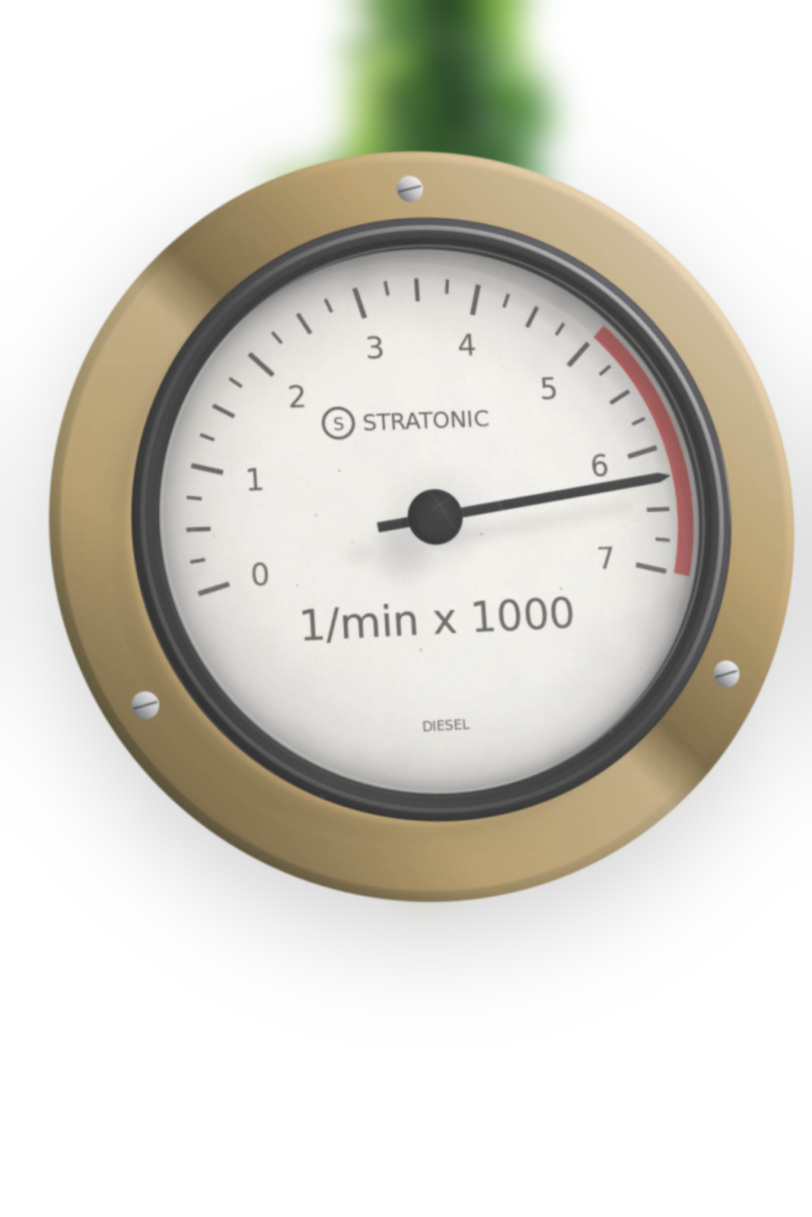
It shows value=6250 unit=rpm
